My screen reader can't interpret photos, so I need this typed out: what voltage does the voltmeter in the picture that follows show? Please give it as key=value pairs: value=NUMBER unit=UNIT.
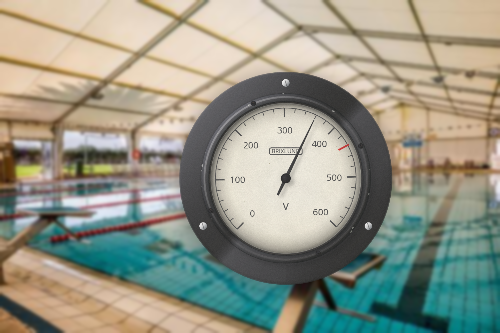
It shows value=360 unit=V
